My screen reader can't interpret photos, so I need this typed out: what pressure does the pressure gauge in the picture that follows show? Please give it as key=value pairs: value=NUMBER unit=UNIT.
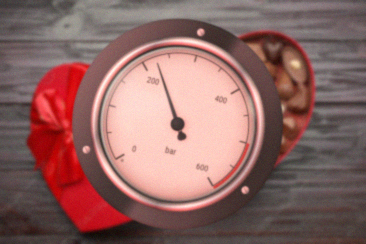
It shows value=225 unit=bar
